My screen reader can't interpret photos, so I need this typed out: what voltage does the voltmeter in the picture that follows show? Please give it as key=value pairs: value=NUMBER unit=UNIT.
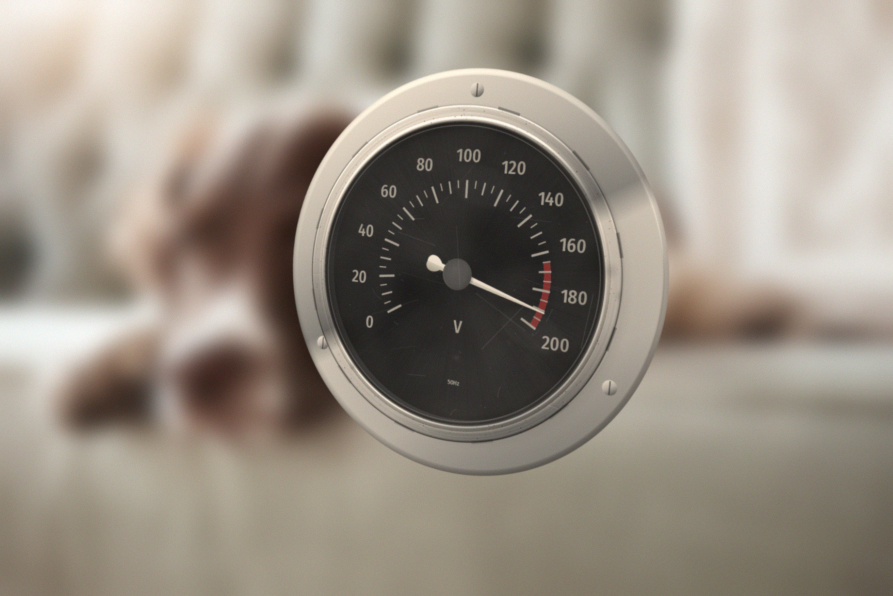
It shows value=190 unit=V
